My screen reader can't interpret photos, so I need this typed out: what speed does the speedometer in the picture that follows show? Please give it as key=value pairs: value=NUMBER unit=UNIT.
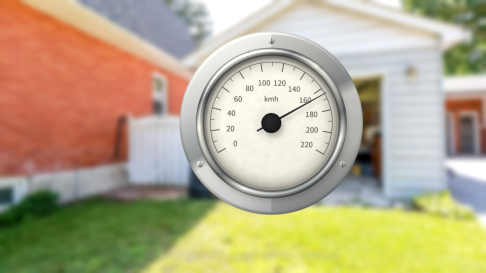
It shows value=165 unit=km/h
